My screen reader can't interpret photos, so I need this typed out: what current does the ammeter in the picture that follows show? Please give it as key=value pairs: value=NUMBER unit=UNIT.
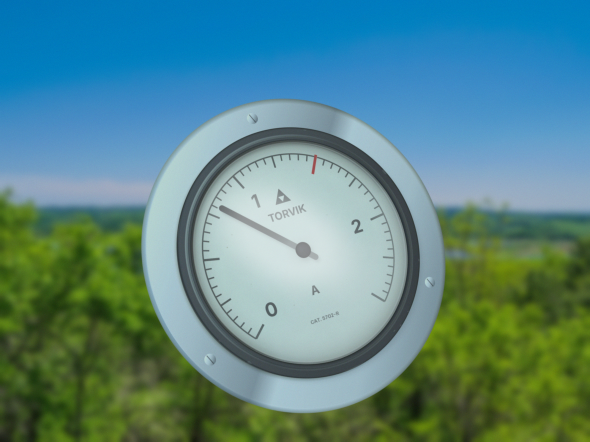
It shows value=0.8 unit=A
